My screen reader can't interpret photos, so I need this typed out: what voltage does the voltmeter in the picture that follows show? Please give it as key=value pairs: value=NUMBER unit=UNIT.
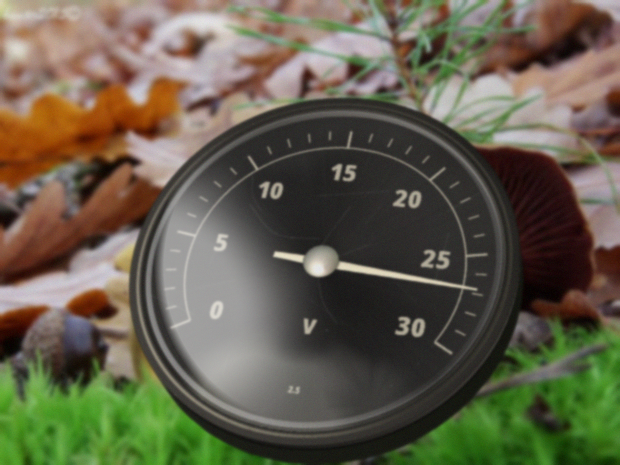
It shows value=27 unit=V
